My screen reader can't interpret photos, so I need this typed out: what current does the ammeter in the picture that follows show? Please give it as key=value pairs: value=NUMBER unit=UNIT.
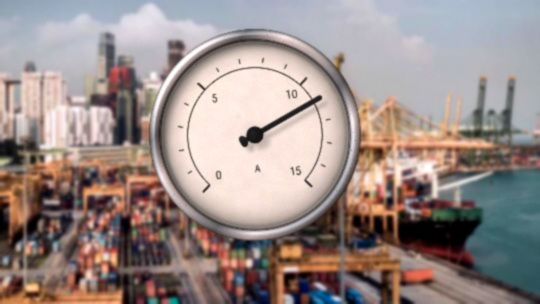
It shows value=11 unit=A
